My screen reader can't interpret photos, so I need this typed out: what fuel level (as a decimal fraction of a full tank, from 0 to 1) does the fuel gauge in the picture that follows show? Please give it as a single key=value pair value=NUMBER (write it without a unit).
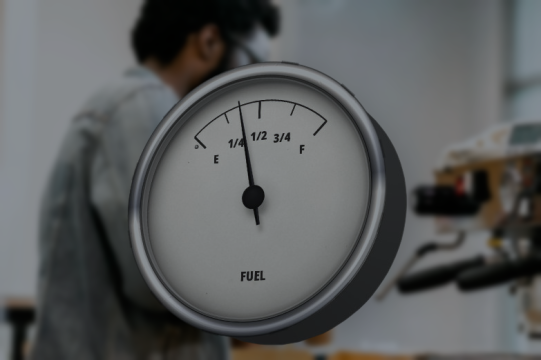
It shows value=0.375
